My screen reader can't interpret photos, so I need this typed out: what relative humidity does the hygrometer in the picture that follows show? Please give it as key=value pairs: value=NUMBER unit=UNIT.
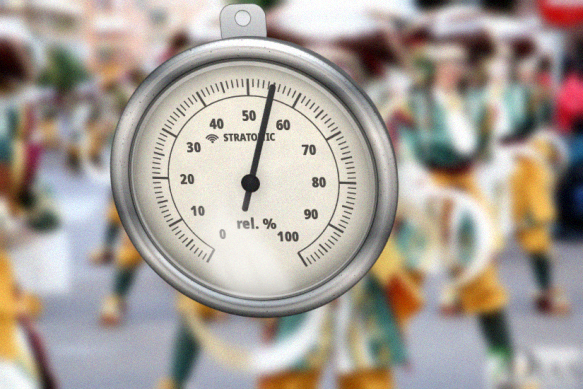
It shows value=55 unit=%
